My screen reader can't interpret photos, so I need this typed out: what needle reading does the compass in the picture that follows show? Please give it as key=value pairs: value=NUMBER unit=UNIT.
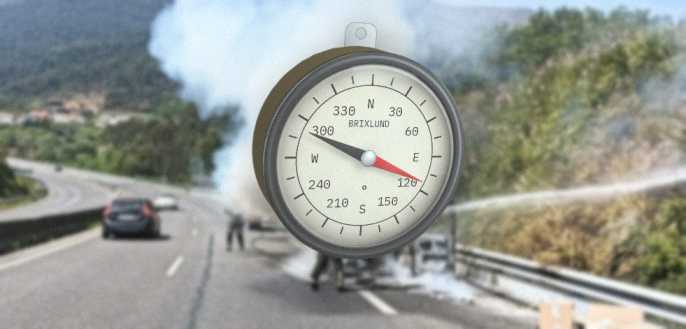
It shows value=112.5 unit=°
